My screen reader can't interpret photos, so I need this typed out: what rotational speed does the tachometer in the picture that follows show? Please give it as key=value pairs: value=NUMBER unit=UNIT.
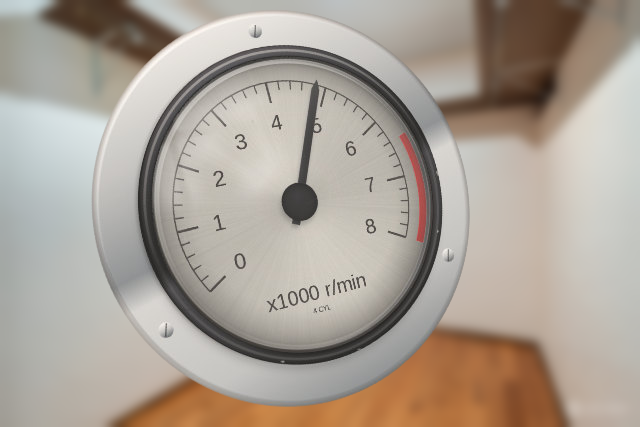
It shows value=4800 unit=rpm
